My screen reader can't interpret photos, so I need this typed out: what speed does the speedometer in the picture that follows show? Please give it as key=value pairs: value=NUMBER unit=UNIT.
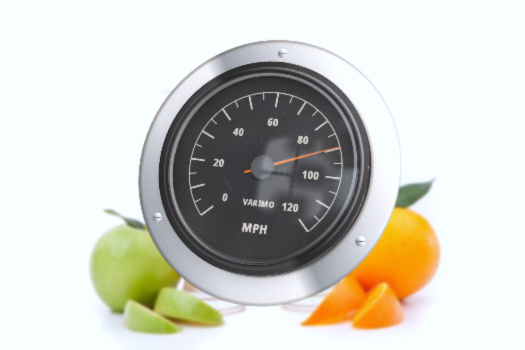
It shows value=90 unit=mph
